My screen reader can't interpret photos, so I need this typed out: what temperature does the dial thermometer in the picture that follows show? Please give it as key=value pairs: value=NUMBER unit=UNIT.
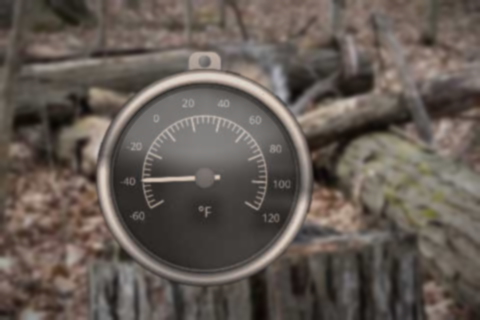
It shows value=-40 unit=°F
